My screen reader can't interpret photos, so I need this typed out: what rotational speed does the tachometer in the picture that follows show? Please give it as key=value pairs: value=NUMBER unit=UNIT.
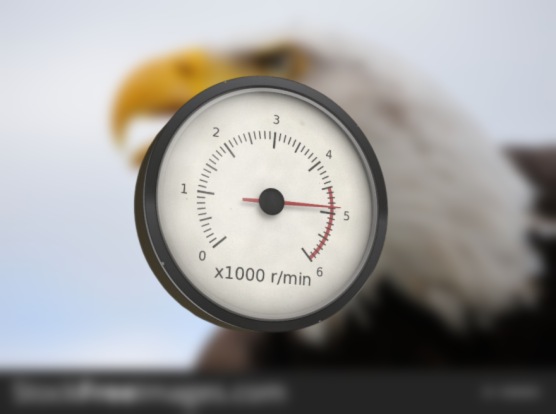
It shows value=4900 unit=rpm
